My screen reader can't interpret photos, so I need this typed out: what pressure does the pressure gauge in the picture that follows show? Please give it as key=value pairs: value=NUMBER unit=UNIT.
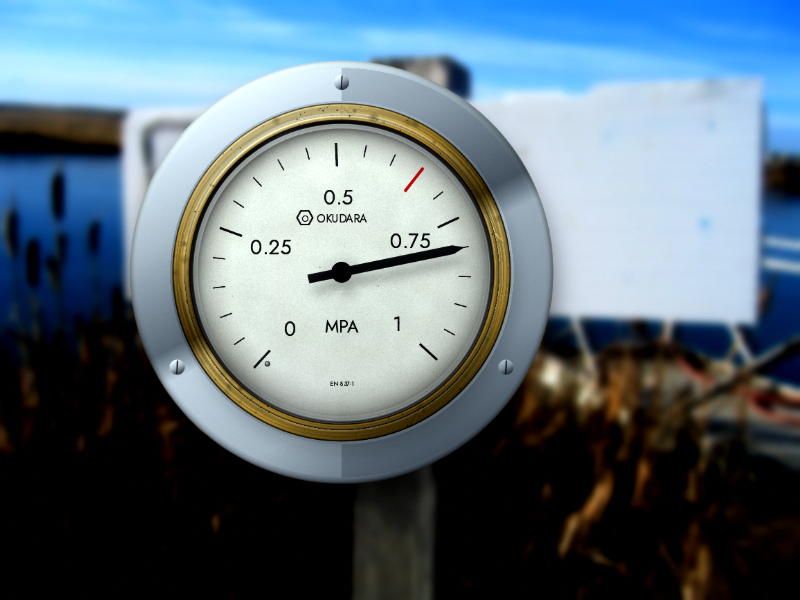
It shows value=0.8 unit=MPa
